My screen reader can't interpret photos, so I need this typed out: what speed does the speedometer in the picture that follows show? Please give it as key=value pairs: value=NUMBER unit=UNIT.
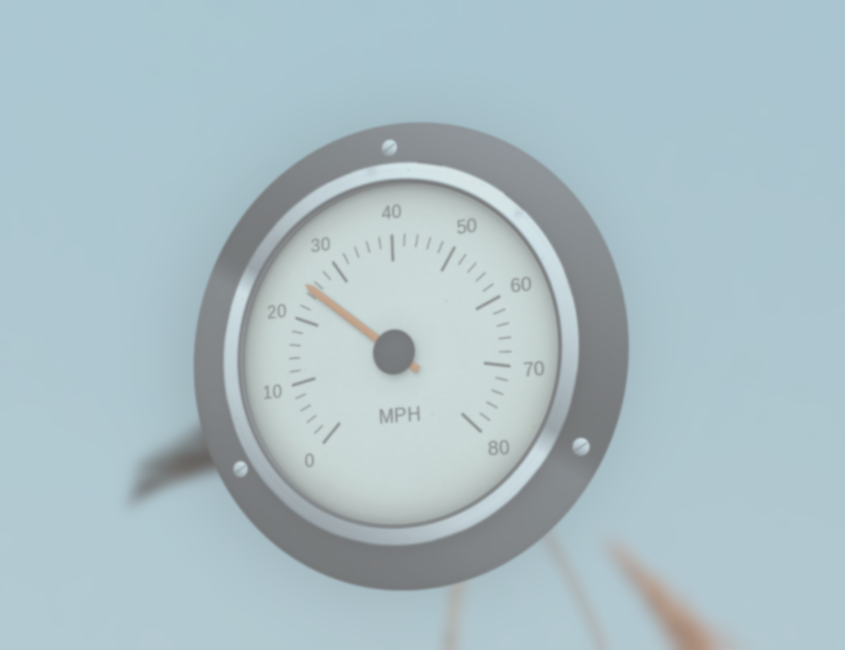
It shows value=25 unit=mph
